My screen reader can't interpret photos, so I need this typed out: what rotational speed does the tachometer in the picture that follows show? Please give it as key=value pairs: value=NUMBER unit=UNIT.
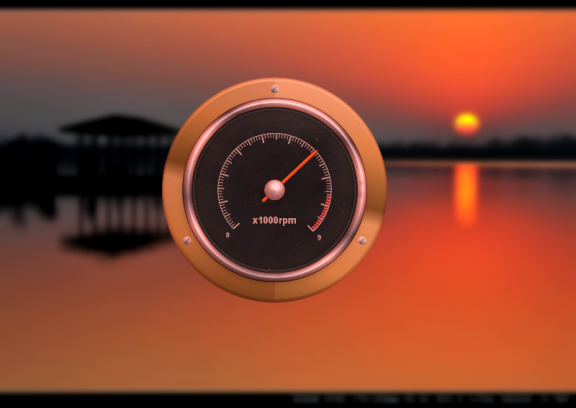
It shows value=6000 unit=rpm
